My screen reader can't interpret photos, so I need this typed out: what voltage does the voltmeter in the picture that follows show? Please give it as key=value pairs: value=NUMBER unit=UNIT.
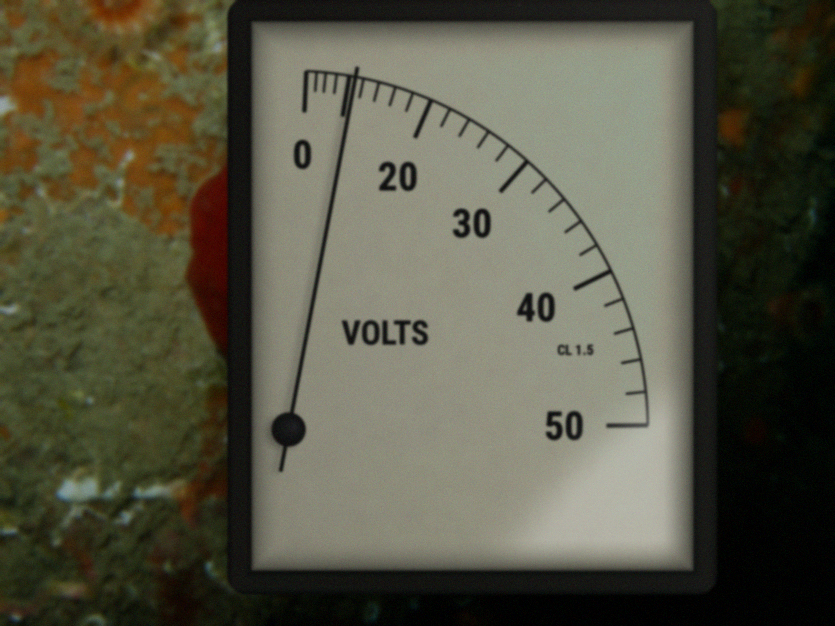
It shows value=11 unit=V
